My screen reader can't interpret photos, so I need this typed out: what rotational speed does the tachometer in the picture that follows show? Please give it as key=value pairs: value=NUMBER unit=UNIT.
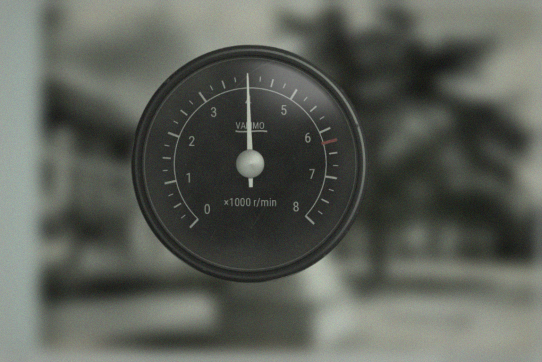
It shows value=4000 unit=rpm
